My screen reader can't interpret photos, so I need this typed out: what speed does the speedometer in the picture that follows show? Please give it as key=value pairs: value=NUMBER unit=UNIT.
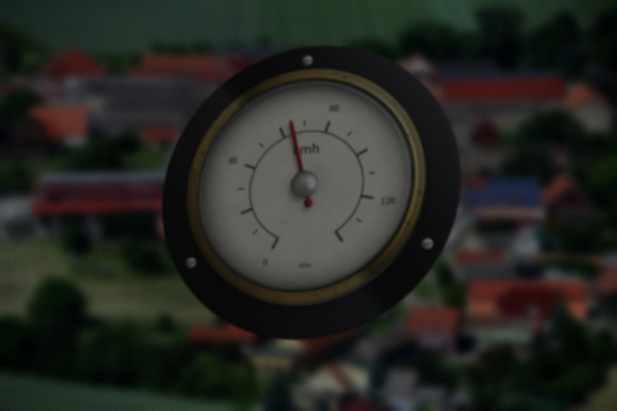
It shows value=65 unit=km/h
